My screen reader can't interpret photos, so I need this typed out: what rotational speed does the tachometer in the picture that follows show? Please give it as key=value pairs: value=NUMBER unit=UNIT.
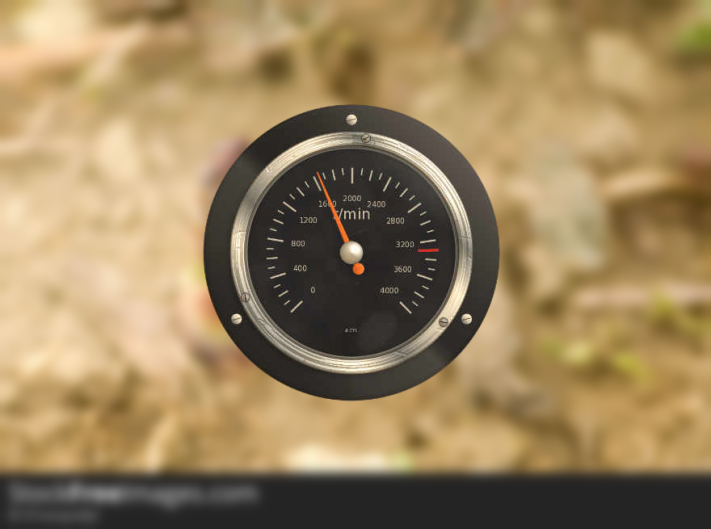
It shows value=1650 unit=rpm
